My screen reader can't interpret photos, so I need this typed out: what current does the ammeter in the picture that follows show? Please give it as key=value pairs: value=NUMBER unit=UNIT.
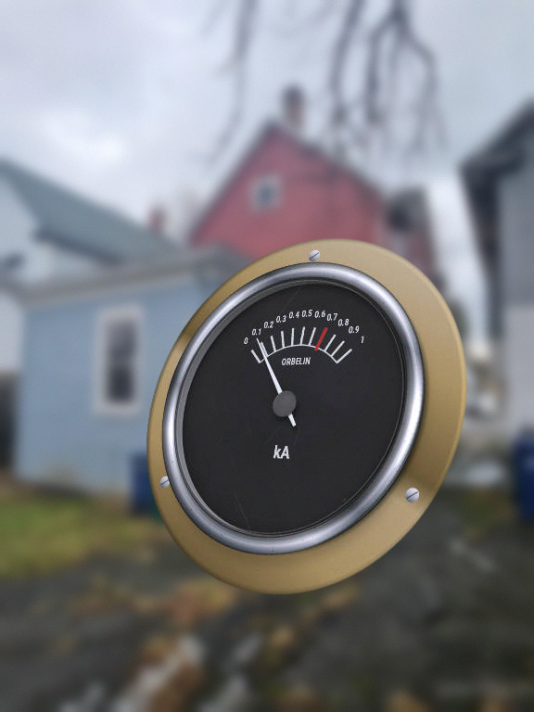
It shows value=0.1 unit=kA
